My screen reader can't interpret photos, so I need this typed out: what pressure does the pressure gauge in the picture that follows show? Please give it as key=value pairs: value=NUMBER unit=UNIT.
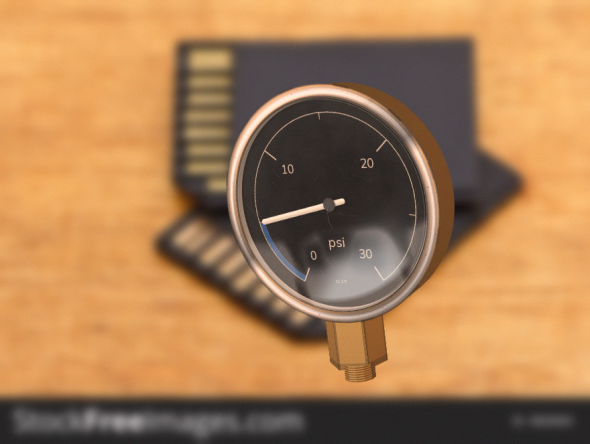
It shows value=5 unit=psi
